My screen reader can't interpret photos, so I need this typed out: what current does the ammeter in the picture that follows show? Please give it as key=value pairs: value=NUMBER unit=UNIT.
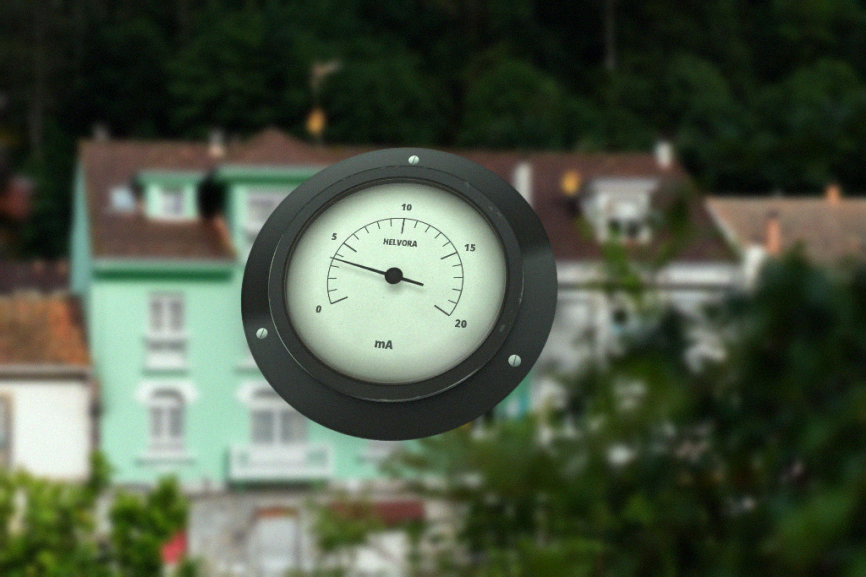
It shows value=3.5 unit=mA
